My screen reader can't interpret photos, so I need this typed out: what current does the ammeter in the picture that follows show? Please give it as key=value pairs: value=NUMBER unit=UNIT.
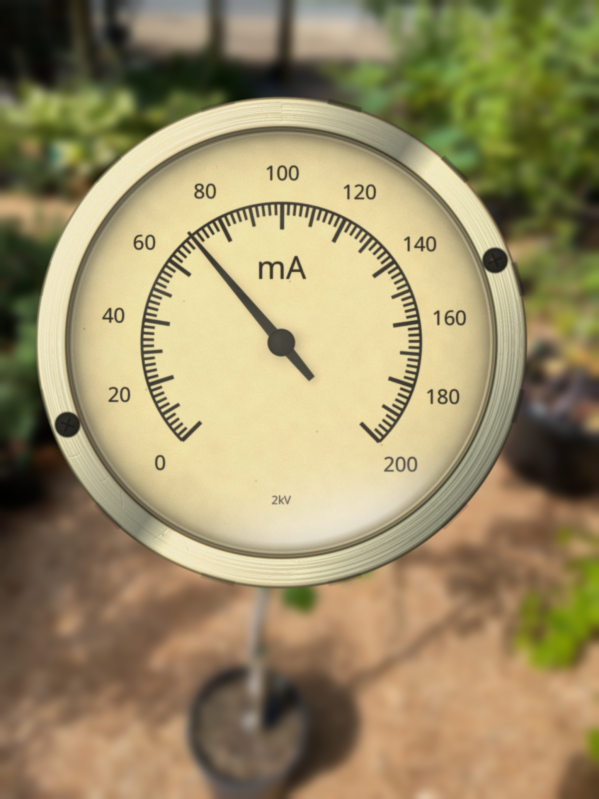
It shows value=70 unit=mA
